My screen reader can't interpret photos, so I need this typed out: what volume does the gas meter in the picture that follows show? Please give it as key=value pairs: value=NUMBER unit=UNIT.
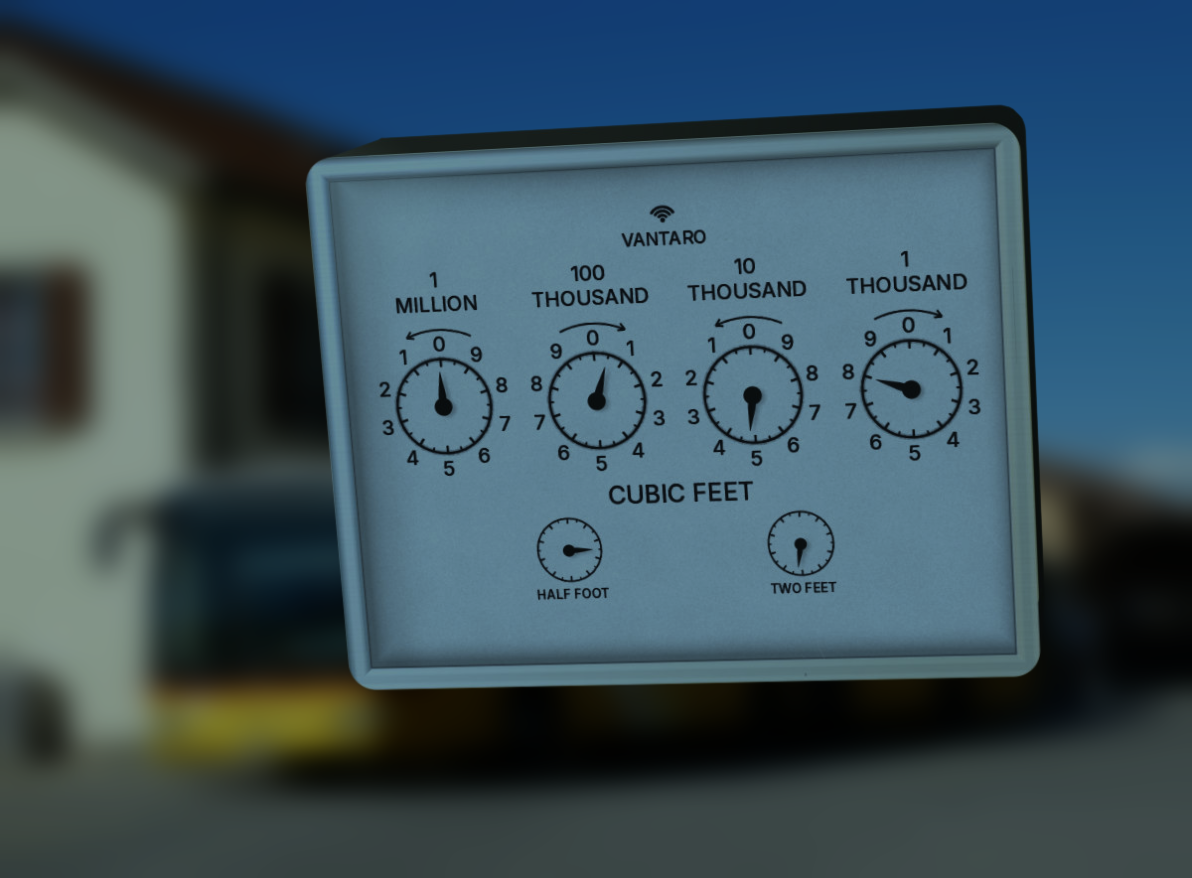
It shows value=4800 unit=ft³
